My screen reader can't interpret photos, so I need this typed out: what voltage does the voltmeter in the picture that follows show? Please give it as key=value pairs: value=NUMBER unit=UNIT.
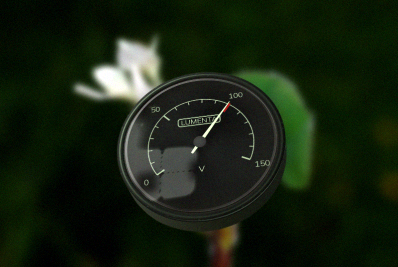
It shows value=100 unit=V
